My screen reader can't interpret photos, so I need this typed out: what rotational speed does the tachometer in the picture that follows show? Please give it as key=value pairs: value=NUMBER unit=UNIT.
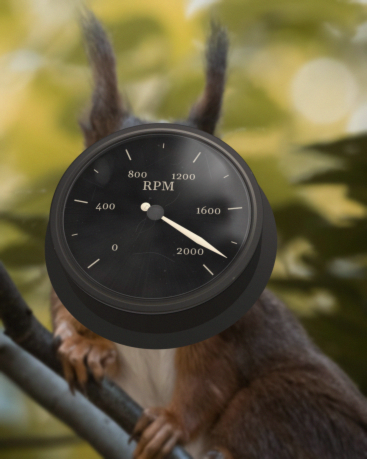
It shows value=1900 unit=rpm
